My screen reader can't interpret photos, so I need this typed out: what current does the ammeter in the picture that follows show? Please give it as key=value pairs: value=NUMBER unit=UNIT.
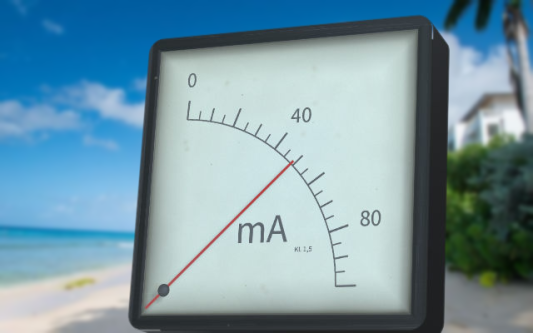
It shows value=50 unit=mA
